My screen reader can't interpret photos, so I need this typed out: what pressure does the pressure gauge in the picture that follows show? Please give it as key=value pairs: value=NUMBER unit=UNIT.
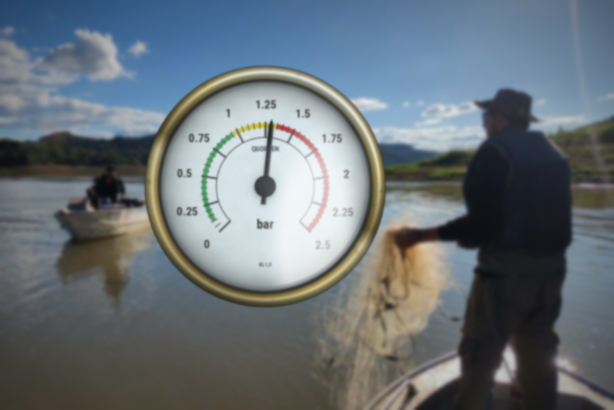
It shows value=1.3 unit=bar
